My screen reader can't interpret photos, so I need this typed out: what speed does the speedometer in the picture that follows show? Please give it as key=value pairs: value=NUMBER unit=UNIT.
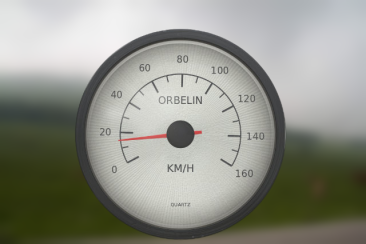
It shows value=15 unit=km/h
